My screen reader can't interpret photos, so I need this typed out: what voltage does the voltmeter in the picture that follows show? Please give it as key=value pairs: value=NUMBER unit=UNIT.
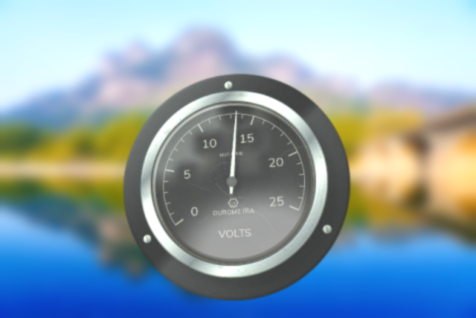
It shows value=13.5 unit=V
